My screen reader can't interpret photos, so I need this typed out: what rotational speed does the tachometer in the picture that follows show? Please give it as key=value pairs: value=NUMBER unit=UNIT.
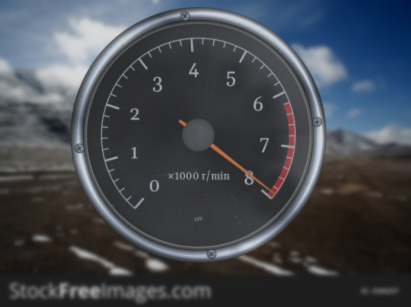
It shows value=7900 unit=rpm
